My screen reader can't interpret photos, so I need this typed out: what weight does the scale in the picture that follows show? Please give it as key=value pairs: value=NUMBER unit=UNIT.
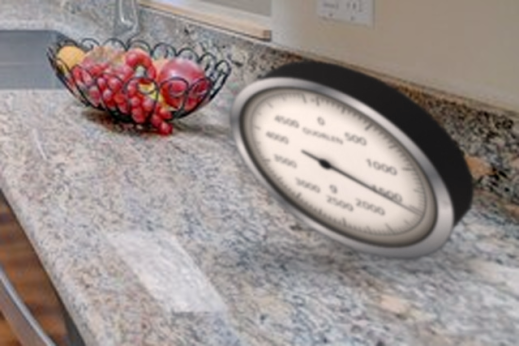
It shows value=1500 unit=g
